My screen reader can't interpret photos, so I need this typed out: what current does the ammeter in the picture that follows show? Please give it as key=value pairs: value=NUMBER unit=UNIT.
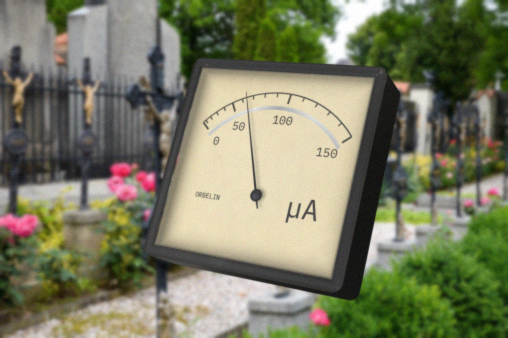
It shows value=65 unit=µA
